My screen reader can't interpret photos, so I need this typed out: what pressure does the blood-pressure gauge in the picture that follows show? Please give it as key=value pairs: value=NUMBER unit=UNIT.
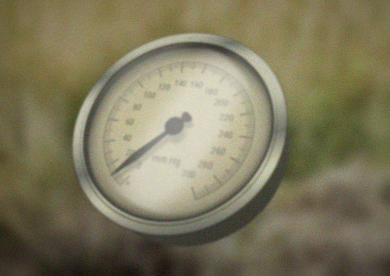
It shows value=10 unit=mmHg
